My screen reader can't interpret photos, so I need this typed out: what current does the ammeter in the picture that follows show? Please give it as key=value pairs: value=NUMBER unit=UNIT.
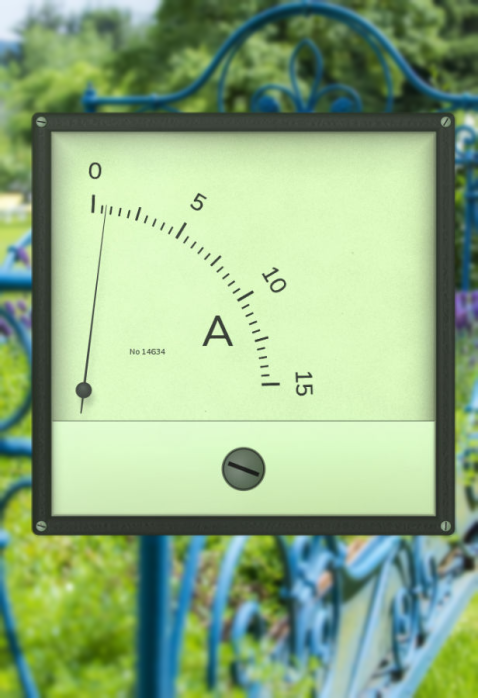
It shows value=0.75 unit=A
